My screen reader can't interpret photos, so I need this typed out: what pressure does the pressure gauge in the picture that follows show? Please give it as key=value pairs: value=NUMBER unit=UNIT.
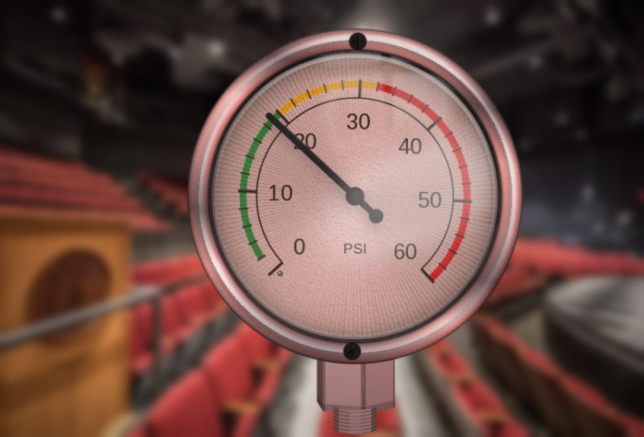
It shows value=19 unit=psi
